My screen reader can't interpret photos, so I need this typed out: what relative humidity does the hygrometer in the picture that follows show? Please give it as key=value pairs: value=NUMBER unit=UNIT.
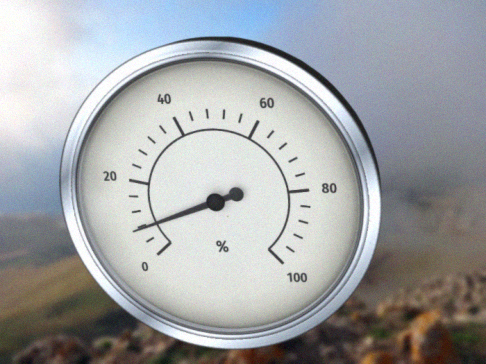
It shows value=8 unit=%
